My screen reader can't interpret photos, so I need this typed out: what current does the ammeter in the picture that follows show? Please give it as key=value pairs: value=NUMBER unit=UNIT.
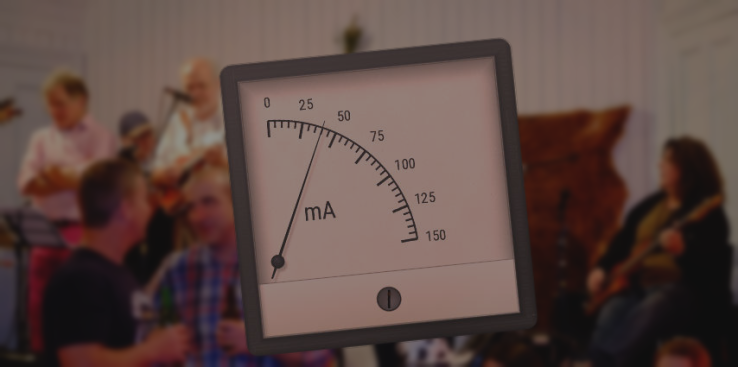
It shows value=40 unit=mA
